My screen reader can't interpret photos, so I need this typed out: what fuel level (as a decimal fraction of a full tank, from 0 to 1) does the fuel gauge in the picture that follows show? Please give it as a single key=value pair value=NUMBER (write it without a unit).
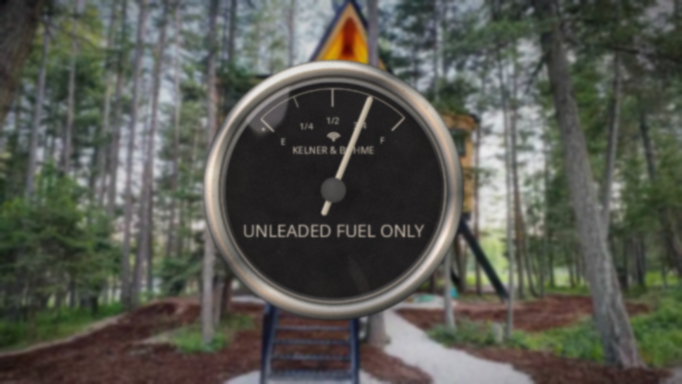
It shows value=0.75
